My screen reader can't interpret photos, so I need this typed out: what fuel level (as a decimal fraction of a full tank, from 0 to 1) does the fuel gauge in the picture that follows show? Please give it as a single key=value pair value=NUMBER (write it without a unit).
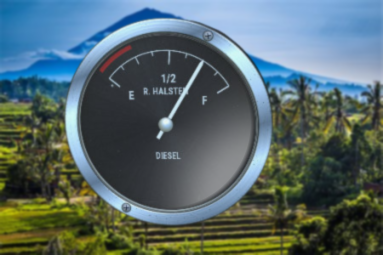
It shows value=0.75
